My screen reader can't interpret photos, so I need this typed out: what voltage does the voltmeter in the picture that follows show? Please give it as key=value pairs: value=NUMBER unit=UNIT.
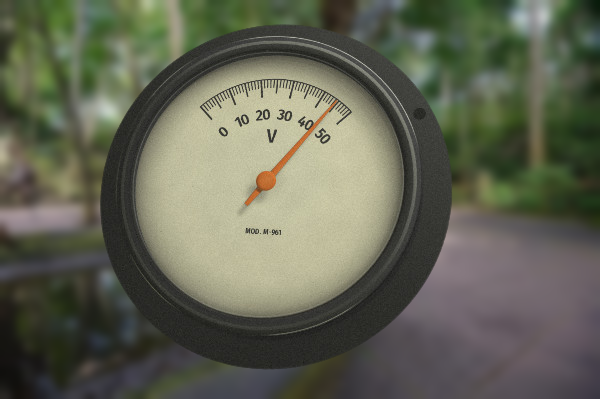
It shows value=45 unit=V
